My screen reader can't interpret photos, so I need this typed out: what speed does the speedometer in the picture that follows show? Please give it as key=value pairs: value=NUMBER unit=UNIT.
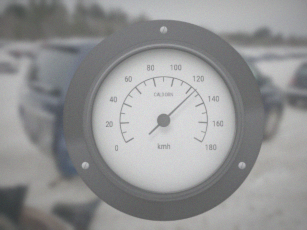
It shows value=125 unit=km/h
